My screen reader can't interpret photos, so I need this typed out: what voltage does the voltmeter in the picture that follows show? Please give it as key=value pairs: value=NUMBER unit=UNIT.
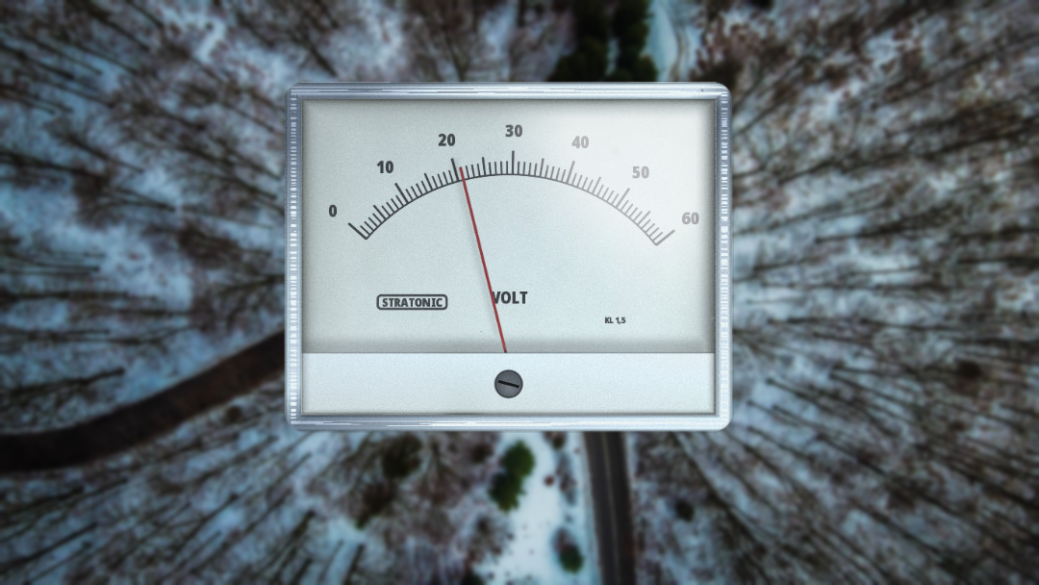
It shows value=21 unit=V
